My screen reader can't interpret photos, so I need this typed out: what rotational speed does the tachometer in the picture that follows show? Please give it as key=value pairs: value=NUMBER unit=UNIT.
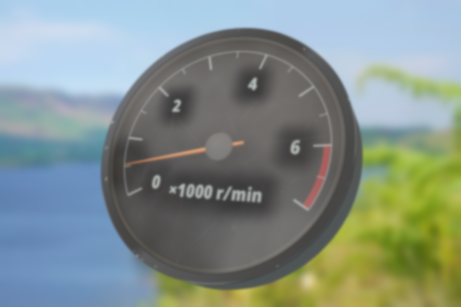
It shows value=500 unit=rpm
